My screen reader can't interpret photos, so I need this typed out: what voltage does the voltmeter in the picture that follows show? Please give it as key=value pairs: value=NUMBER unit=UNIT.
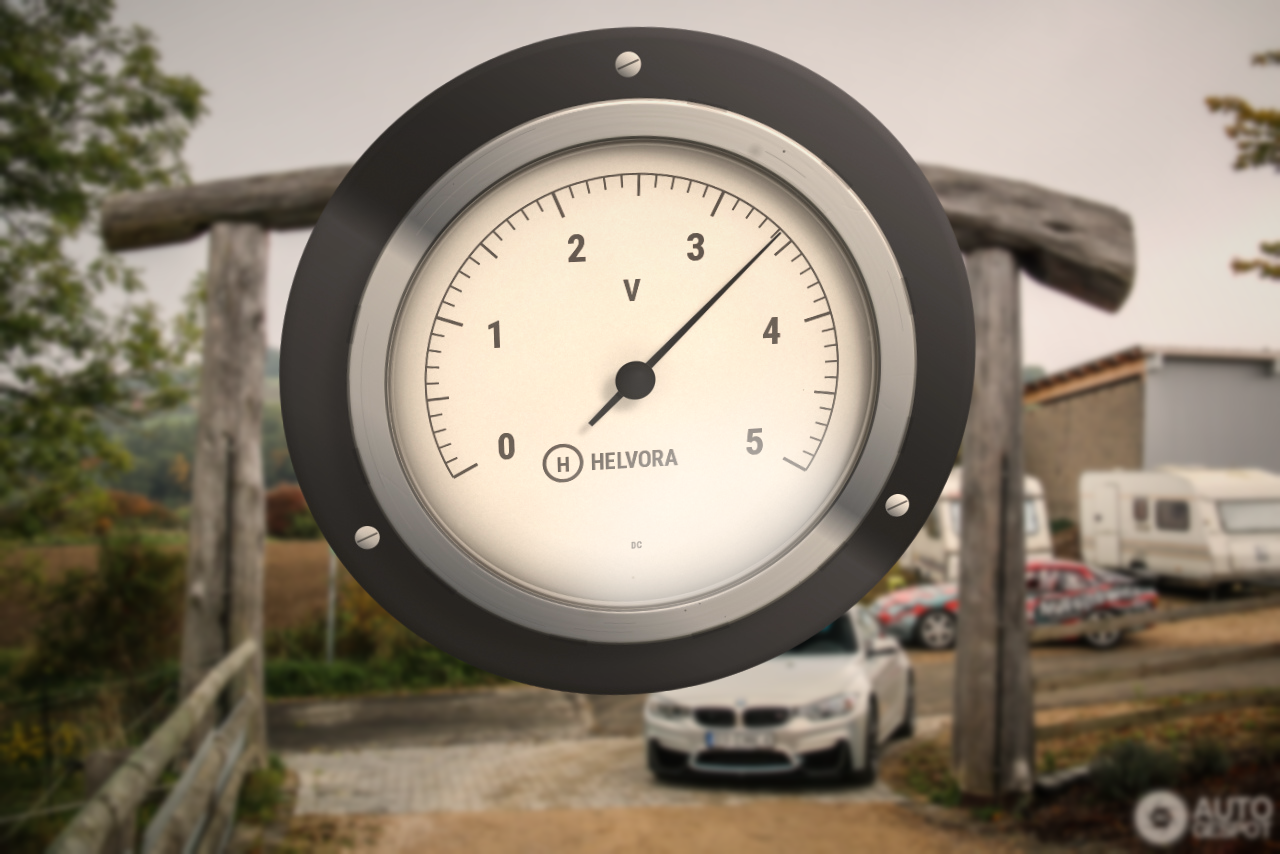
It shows value=3.4 unit=V
